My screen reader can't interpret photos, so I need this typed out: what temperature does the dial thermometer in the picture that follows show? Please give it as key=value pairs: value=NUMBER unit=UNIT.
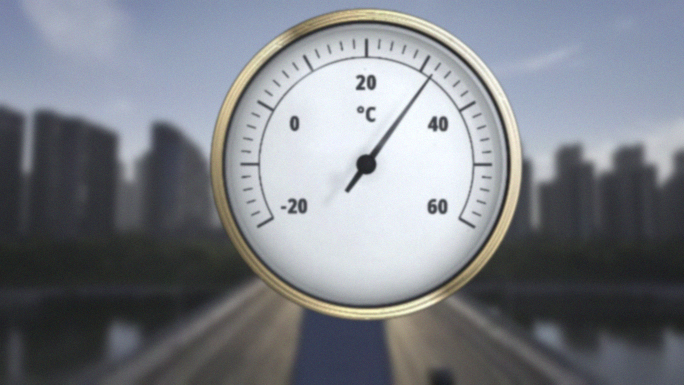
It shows value=32 unit=°C
